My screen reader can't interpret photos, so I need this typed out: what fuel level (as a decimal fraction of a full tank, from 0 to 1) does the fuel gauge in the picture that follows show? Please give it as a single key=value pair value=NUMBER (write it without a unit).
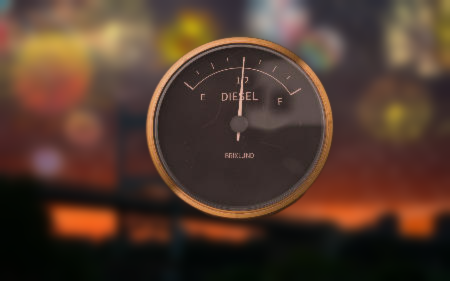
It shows value=0.5
